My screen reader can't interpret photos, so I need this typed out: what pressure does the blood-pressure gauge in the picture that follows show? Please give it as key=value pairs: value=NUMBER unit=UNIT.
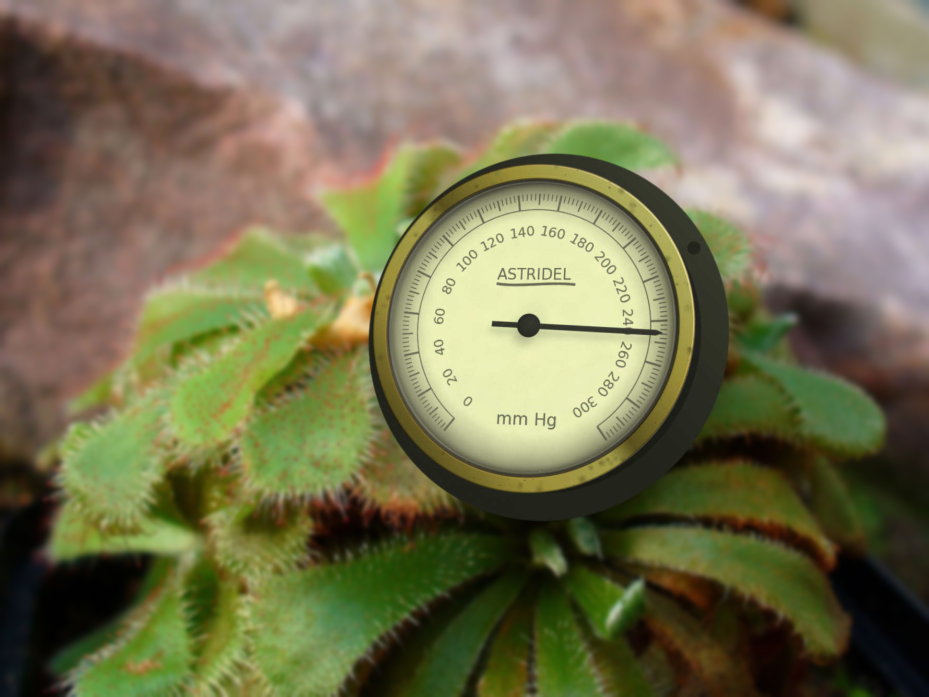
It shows value=246 unit=mmHg
